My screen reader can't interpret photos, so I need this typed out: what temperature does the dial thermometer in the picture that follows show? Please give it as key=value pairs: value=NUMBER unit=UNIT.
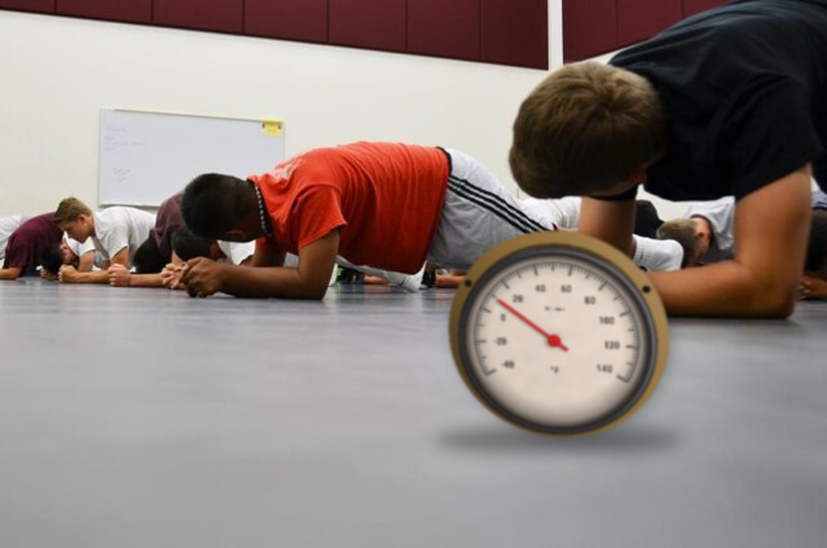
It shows value=10 unit=°F
